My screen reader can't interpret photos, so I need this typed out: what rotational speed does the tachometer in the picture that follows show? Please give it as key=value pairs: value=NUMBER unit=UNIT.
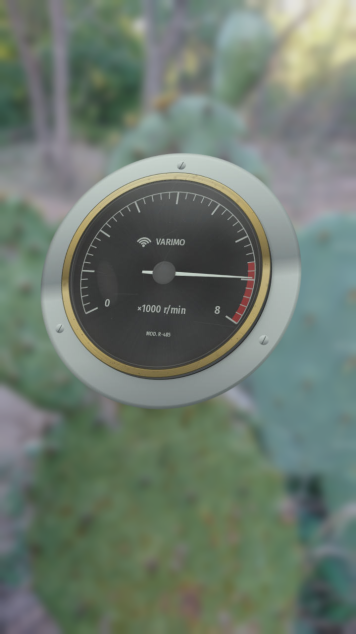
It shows value=7000 unit=rpm
